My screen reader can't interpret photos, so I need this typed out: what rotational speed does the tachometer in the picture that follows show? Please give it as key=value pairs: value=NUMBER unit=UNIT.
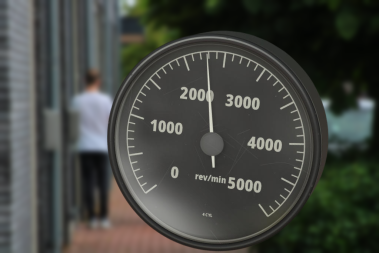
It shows value=2300 unit=rpm
